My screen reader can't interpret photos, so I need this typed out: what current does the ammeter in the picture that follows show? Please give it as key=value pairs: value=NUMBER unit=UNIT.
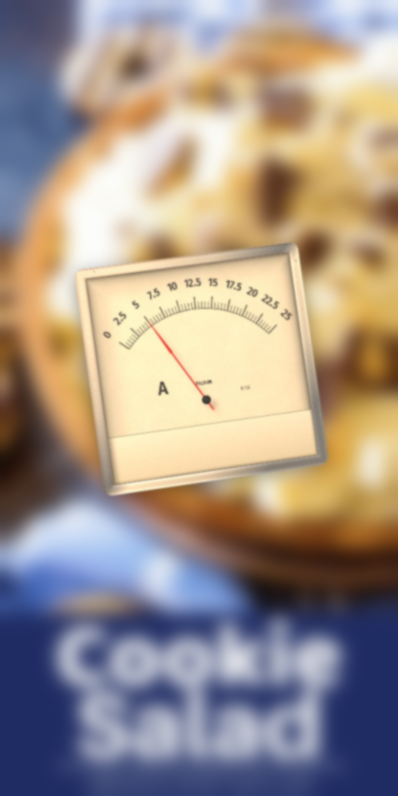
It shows value=5 unit=A
